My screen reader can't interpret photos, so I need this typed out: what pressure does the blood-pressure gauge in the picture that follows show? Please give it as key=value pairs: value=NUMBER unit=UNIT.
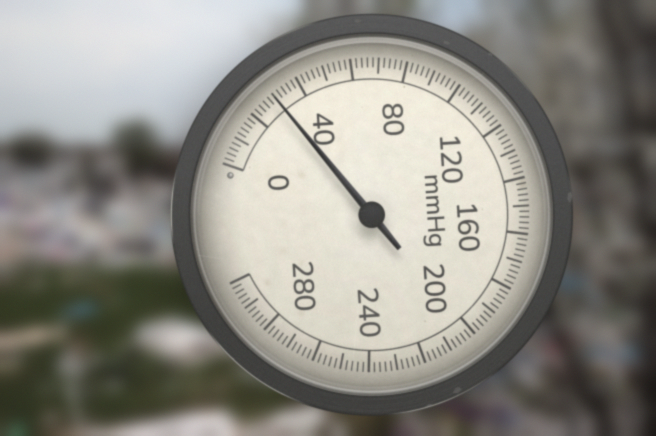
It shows value=30 unit=mmHg
